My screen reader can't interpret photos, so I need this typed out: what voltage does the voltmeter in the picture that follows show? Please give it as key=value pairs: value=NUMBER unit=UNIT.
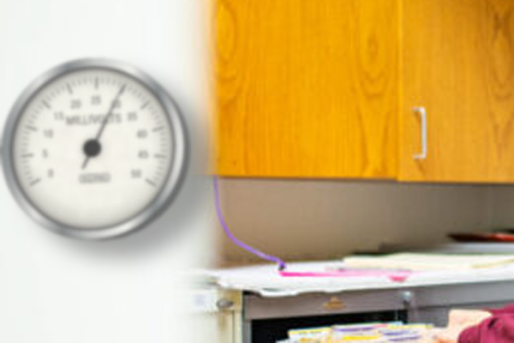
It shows value=30 unit=mV
